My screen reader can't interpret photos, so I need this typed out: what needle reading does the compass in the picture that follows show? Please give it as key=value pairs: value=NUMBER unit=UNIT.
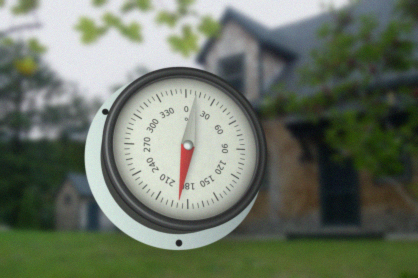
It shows value=190 unit=°
